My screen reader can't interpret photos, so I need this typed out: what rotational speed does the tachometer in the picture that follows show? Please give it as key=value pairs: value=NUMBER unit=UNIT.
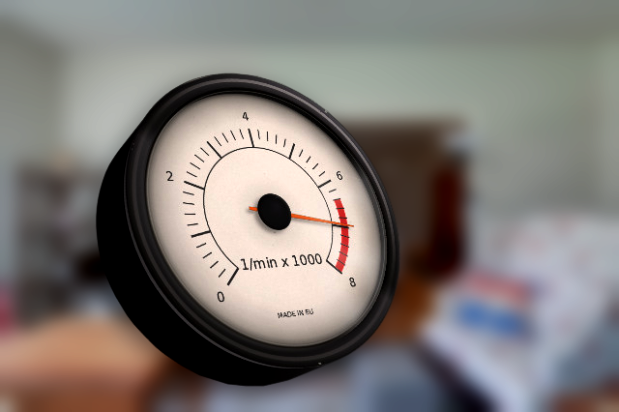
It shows value=7000 unit=rpm
